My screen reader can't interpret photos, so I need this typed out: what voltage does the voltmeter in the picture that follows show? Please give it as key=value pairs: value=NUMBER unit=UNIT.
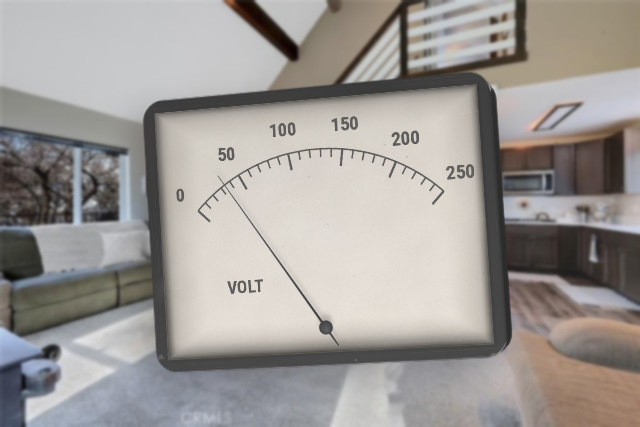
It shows value=35 unit=V
